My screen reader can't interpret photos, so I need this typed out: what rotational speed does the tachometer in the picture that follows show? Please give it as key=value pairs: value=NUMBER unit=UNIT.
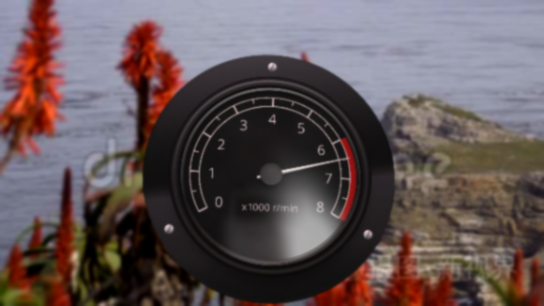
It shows value=6500 unit=rpm
